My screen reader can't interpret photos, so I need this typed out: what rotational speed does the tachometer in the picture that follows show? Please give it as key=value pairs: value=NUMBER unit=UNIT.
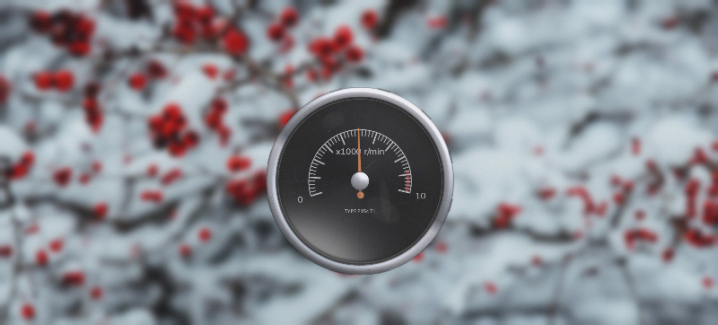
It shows value=5000 unit=rpm
